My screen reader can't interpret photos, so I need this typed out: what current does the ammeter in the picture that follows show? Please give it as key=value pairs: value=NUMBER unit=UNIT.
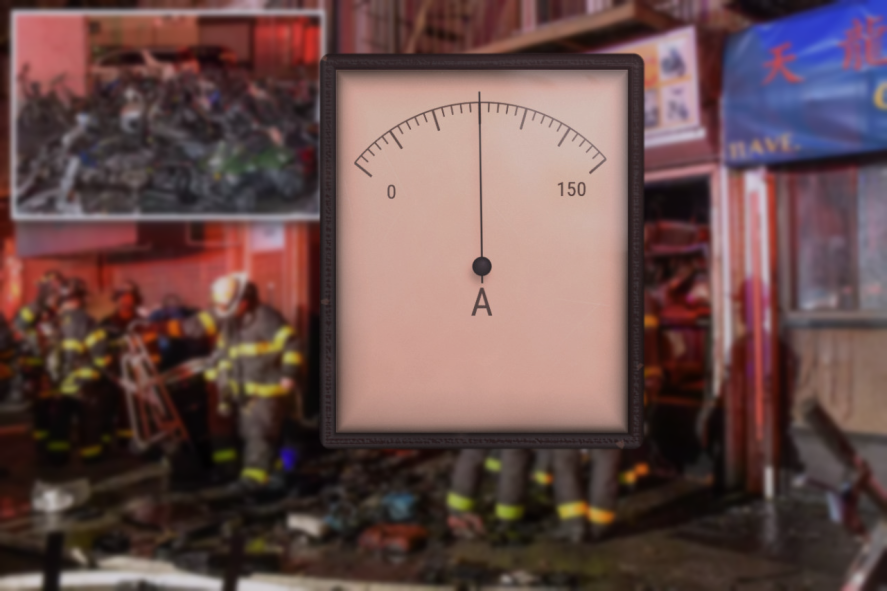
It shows value=75 unit=A
